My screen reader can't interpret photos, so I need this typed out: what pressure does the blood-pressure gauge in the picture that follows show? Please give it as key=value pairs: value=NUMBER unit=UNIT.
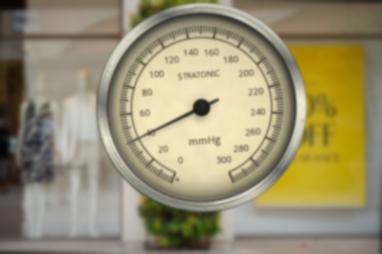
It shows value=40 unit=mmHg
